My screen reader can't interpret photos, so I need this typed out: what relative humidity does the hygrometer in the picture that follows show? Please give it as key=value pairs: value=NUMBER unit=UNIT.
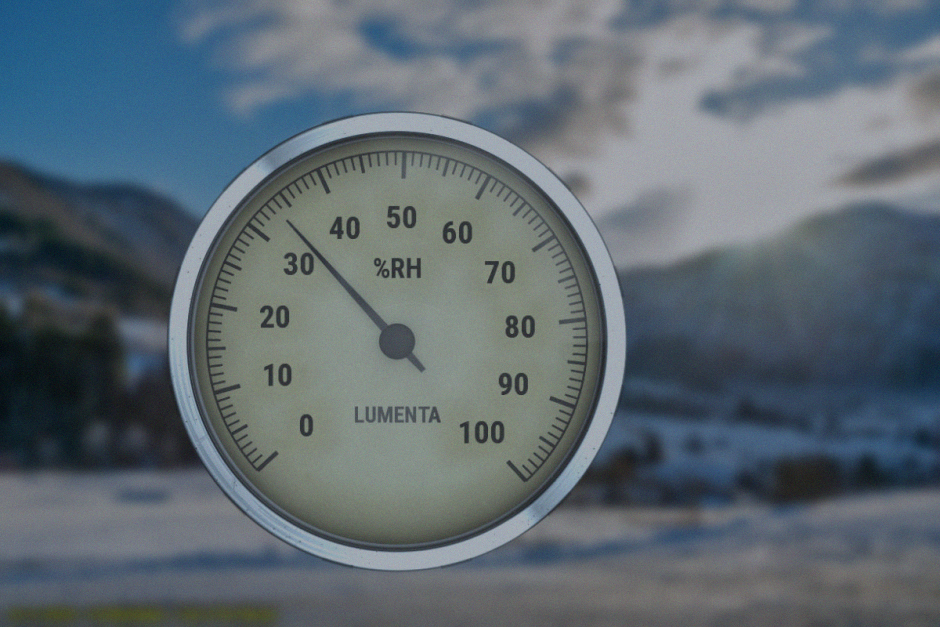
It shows value=33.5 unit=%
